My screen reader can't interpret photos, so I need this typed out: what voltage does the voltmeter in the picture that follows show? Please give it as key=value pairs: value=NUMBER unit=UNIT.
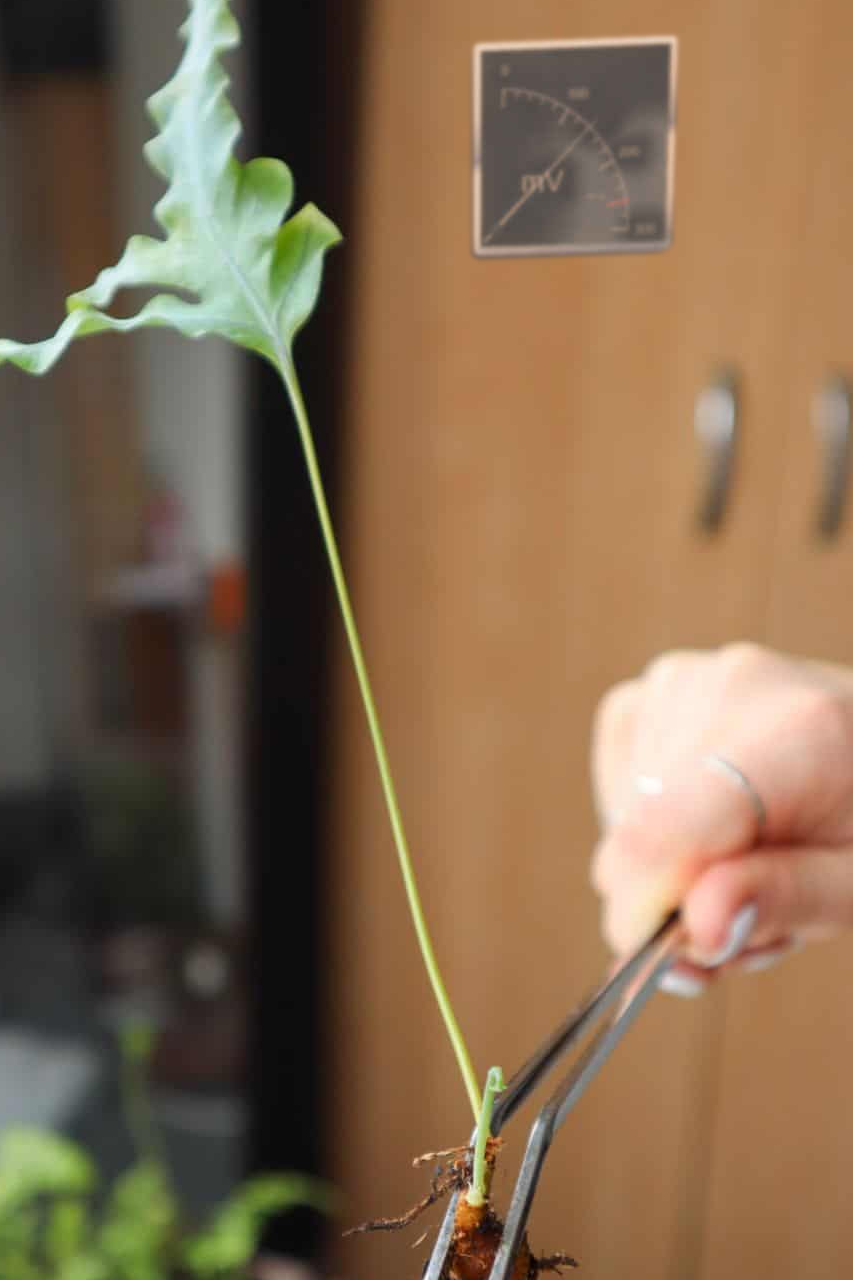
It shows value=140 unit=mV
